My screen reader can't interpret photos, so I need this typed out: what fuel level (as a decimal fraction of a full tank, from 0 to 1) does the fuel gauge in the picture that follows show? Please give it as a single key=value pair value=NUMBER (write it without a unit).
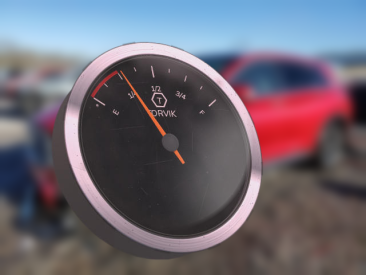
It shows value=0.25
